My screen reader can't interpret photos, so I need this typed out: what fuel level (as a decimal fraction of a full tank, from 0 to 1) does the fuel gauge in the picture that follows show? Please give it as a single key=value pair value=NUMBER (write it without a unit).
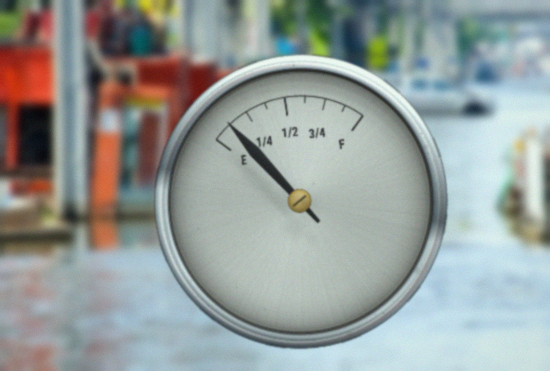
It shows value=0.125
